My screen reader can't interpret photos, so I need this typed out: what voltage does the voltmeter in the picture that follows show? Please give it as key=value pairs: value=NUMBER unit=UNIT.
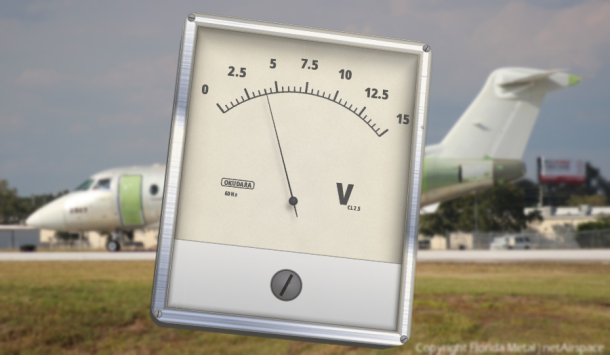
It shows value=4 unit=V
